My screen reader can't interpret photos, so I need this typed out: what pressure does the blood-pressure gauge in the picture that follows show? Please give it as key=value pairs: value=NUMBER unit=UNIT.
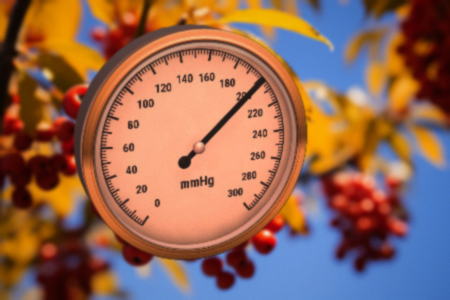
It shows value=200 unit=mmHg
